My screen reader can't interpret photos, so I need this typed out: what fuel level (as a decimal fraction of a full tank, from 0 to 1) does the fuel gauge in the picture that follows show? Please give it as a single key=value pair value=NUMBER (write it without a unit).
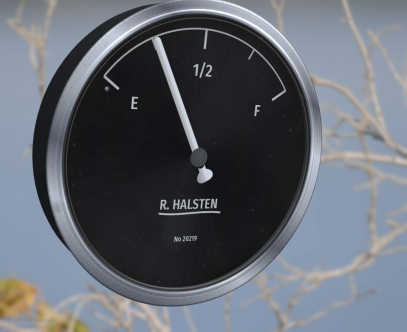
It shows value=0.25
